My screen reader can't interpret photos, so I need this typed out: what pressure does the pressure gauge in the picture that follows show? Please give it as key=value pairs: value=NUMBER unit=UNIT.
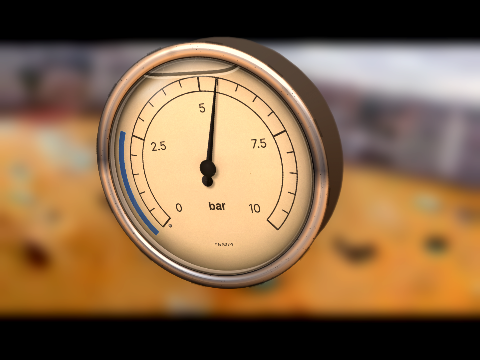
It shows value=5.5 unit=bar
